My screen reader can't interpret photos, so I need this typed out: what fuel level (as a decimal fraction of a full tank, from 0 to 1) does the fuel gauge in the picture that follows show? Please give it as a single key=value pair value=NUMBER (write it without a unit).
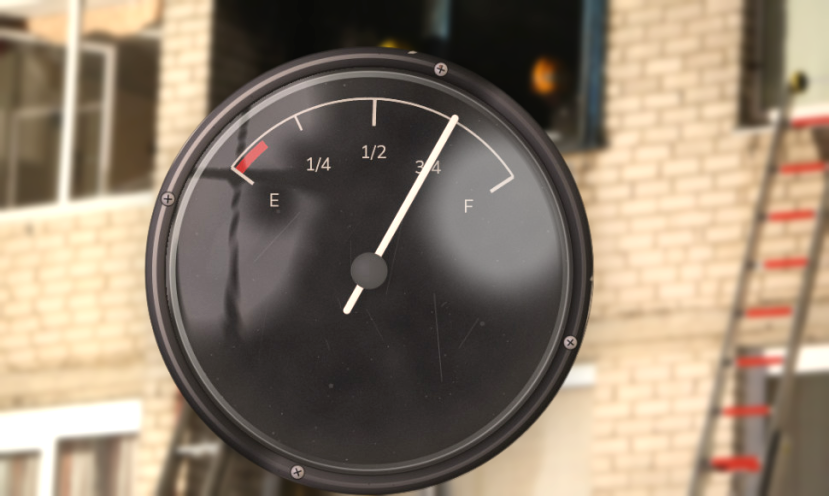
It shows value=0.75
